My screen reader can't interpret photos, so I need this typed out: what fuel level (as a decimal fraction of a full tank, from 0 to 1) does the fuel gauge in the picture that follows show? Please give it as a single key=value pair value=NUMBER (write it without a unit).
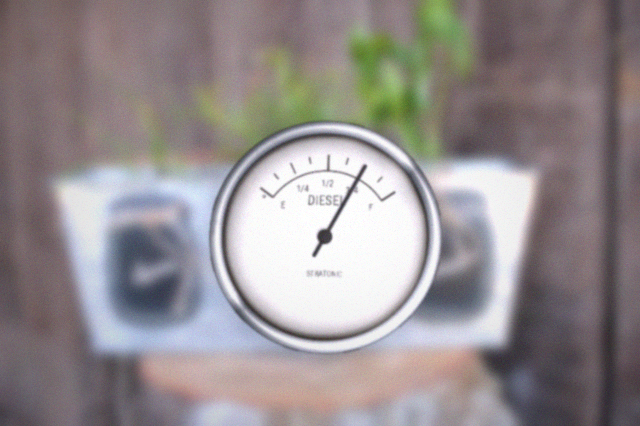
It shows value=0.75
